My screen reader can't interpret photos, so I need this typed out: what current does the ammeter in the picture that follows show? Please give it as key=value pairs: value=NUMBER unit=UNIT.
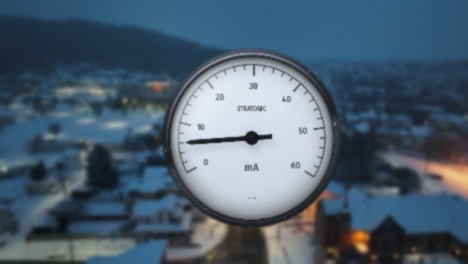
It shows value=6 unit=mA
